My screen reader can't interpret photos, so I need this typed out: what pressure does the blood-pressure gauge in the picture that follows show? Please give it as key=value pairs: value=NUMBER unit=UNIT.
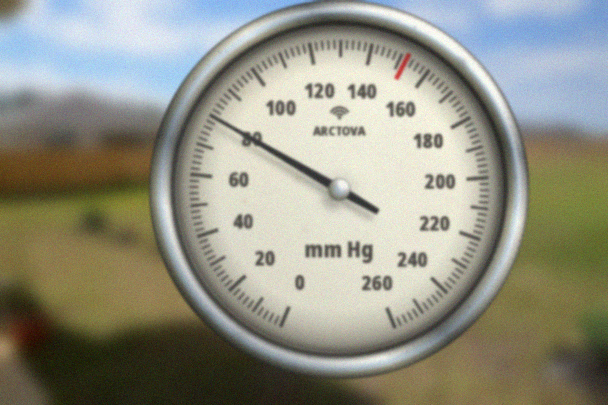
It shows value=80 unit=mmHg
